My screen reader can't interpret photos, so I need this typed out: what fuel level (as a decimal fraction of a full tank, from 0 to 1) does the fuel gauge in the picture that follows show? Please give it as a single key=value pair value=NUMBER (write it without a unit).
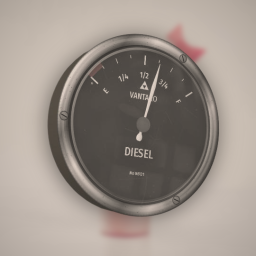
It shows value=0.625
